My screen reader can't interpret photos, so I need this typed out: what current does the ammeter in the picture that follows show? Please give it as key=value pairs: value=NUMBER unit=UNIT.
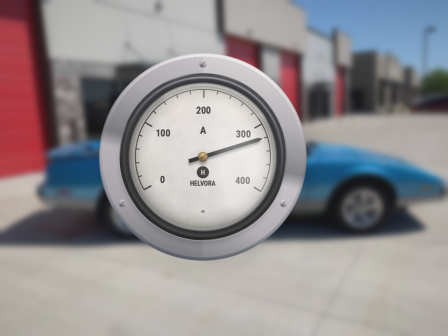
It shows value=320 unit=A
